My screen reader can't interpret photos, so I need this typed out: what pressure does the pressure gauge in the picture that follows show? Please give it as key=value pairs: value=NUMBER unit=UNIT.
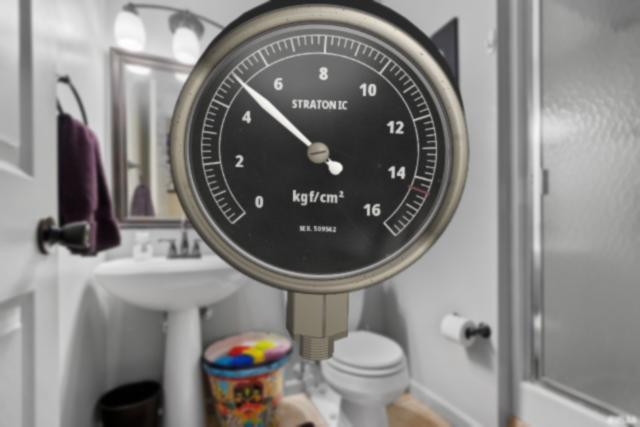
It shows value=5 unit=kg/cm²
